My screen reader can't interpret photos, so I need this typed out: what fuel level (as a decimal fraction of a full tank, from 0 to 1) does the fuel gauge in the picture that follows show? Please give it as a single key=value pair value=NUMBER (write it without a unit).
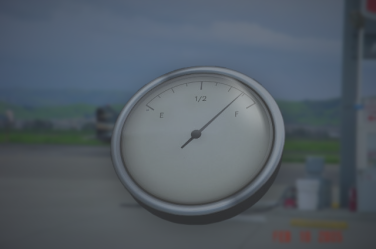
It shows value=0.875
